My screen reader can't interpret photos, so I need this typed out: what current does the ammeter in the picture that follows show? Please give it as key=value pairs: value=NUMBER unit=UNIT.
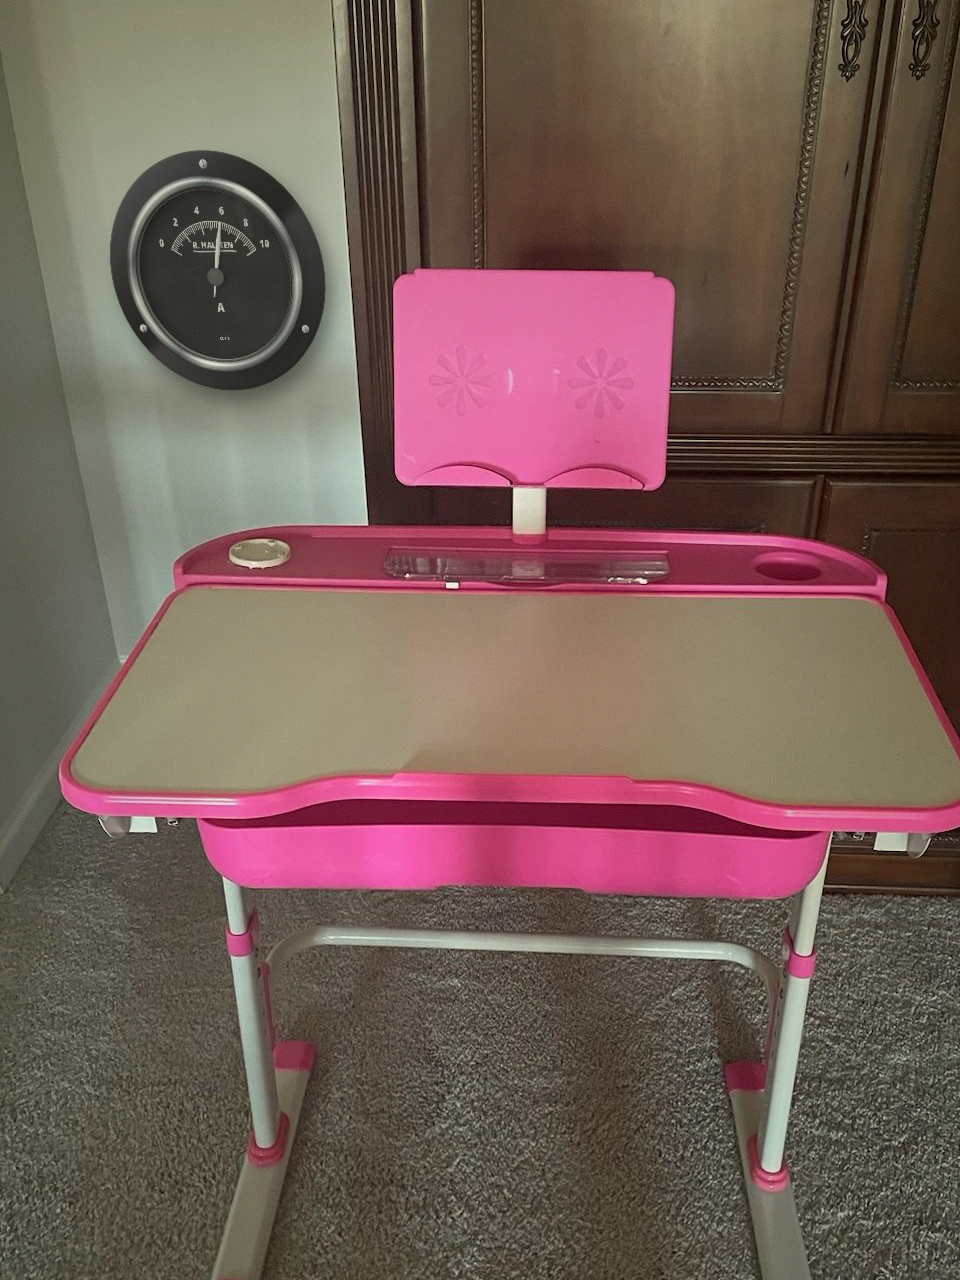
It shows value=6 unit=A
